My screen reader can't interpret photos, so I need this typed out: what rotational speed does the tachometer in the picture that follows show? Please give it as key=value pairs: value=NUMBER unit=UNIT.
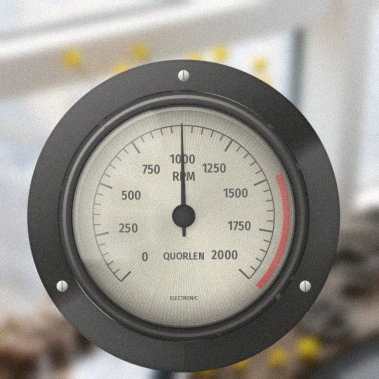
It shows value=1000 unit=rpm
